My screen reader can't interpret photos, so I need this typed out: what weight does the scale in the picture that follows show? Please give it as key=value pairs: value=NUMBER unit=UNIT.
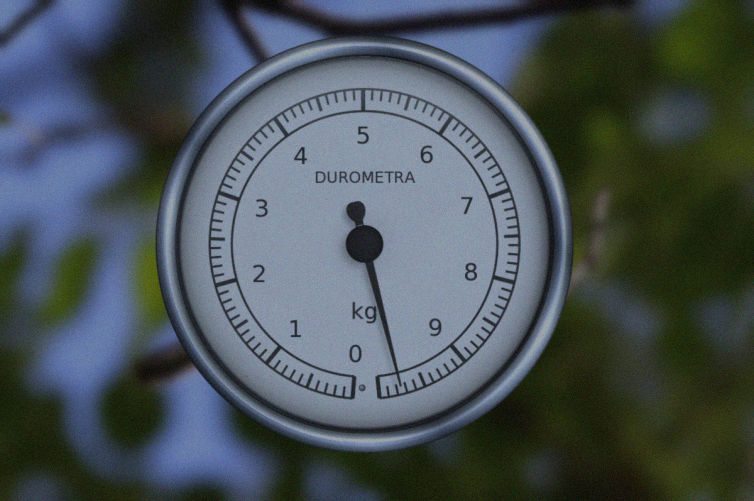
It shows value=9.75 unit=kg
